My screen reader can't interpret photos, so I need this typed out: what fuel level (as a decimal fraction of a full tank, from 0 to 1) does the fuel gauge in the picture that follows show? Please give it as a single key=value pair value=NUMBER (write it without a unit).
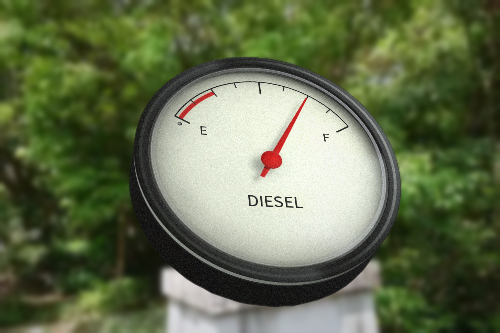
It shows value=0.75
